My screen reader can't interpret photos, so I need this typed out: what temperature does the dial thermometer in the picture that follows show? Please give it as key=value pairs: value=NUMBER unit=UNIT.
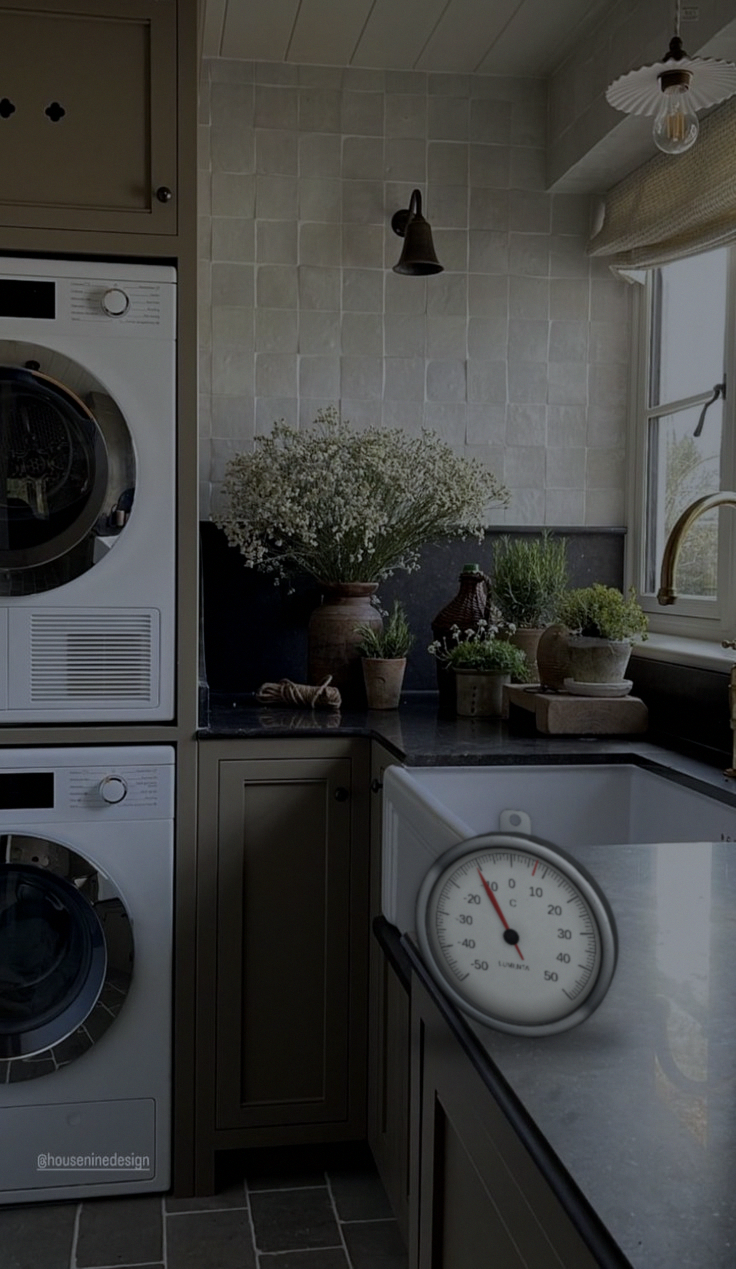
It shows value=-10 unit=°C
